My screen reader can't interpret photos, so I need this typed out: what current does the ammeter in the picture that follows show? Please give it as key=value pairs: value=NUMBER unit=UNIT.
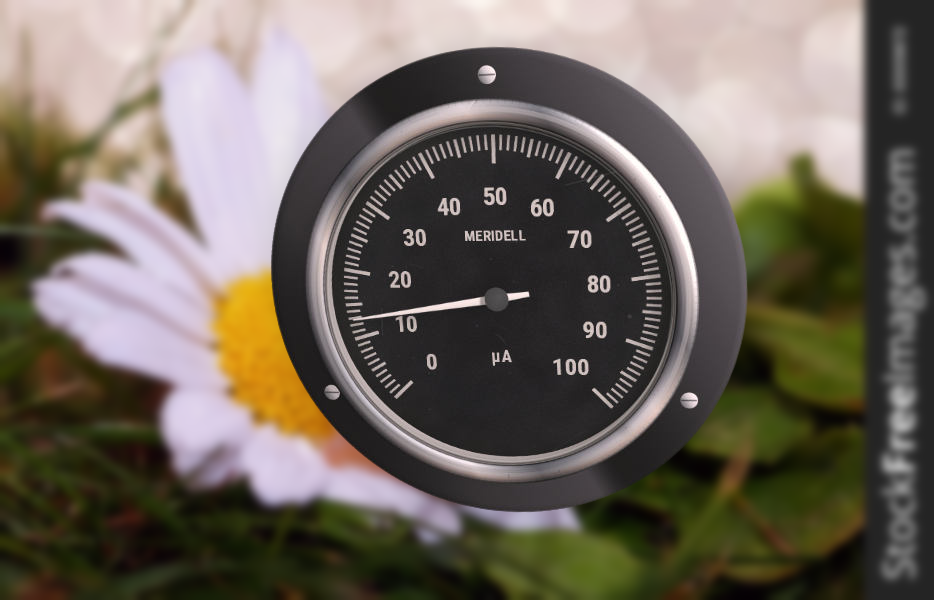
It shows value=13 unit=µA
